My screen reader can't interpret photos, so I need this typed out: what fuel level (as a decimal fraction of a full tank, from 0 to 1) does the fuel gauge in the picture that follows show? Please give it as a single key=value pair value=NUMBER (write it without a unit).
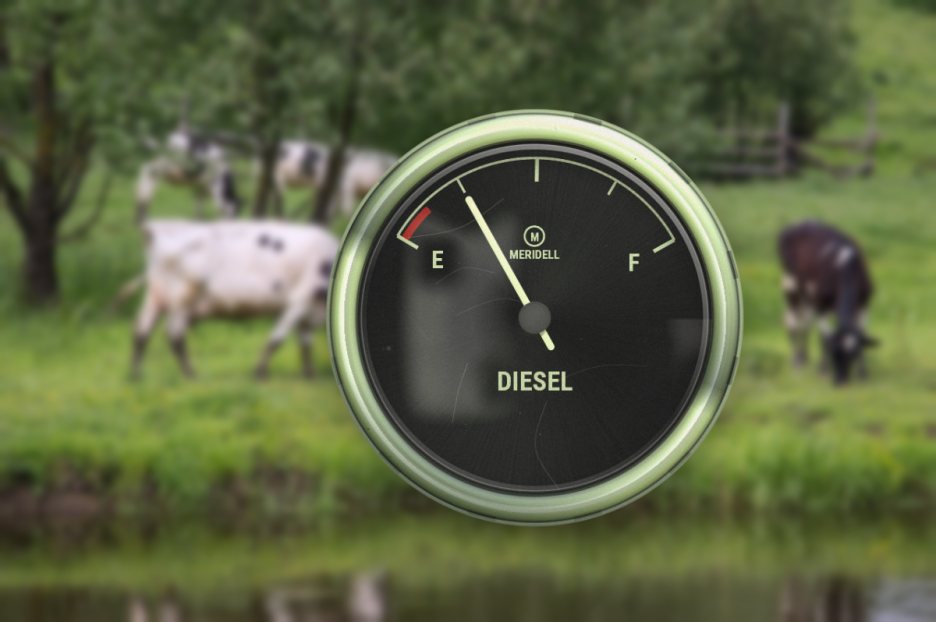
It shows value=0.25
